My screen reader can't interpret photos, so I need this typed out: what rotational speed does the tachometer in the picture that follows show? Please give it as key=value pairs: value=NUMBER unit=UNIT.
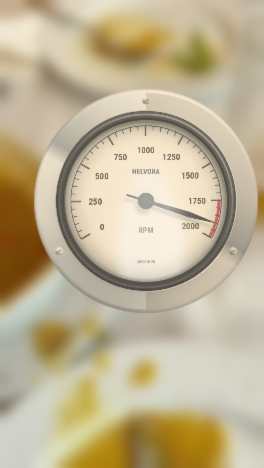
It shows value=1900 unit=rpm
